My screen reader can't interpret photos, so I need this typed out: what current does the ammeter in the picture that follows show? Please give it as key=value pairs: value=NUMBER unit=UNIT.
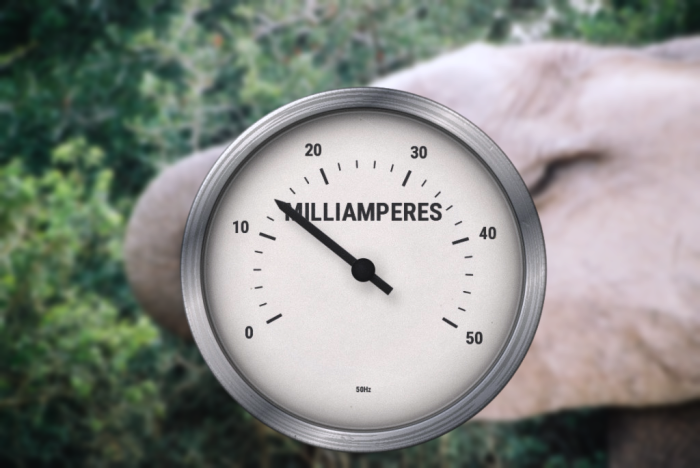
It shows value=14 unit=mA
